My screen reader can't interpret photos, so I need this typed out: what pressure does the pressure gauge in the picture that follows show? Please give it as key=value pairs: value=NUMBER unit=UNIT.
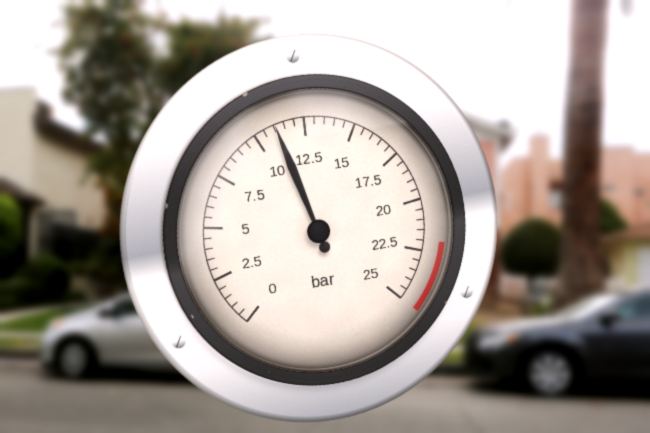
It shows value=11 unit=bar
